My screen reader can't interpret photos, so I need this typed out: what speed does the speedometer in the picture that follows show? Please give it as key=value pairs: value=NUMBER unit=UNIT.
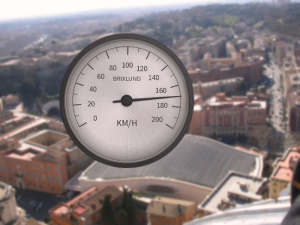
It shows value=170 unit=km/h
